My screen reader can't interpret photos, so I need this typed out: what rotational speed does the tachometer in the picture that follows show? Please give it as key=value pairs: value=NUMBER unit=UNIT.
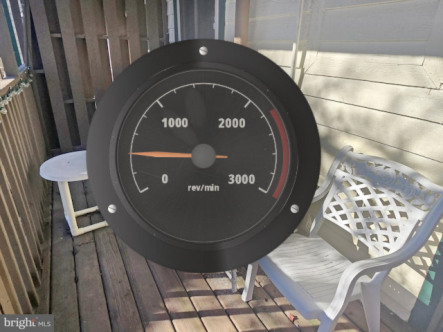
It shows value=400 unit=rpm
